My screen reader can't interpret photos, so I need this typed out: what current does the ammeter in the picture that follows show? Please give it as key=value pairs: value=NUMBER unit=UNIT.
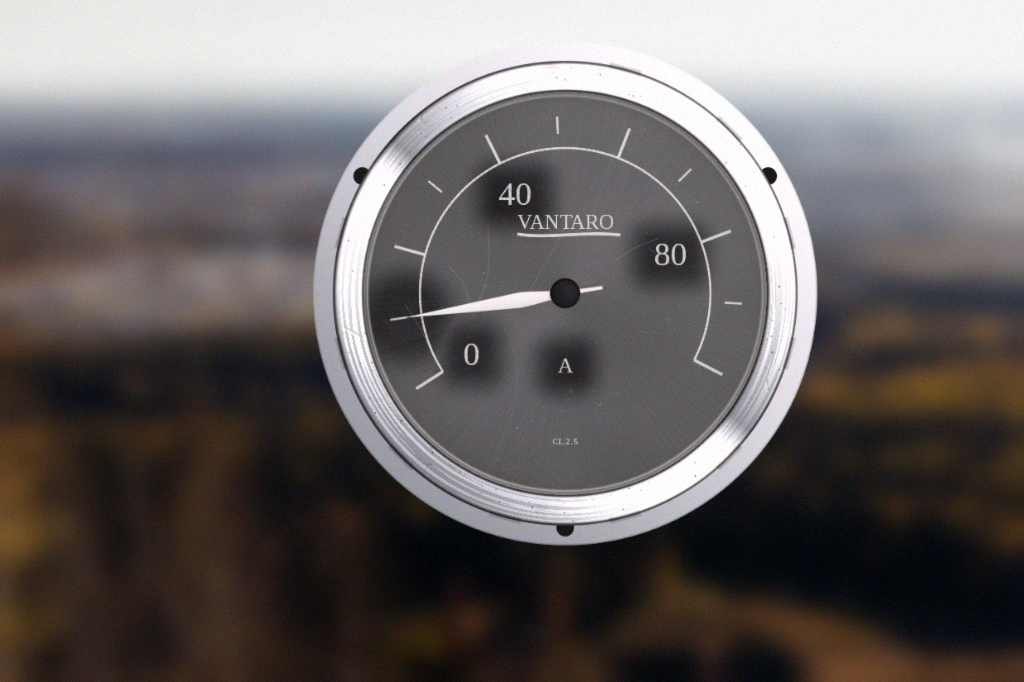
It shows value=10 unit=A
